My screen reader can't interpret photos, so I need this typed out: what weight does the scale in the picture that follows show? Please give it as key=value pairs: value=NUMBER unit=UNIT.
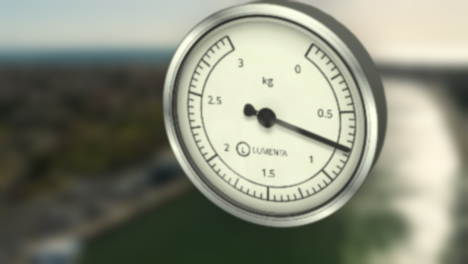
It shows value=0.75 unit=kg
